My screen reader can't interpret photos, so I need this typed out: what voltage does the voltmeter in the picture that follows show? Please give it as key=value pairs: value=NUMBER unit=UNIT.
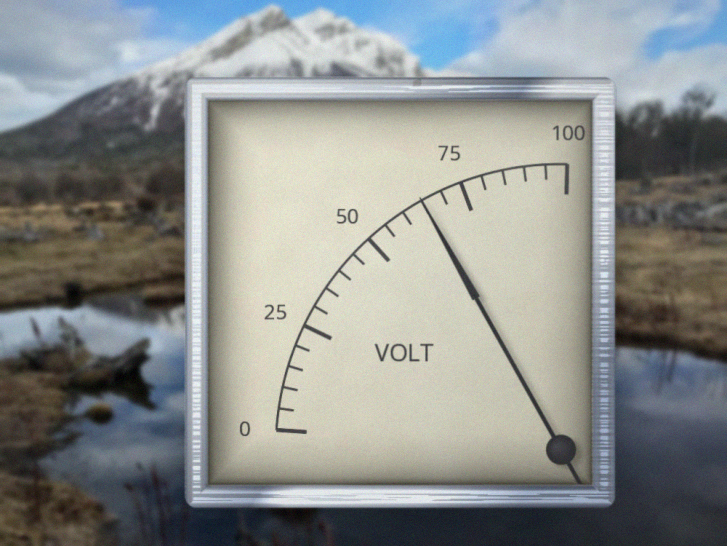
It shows value=65 unit=V
